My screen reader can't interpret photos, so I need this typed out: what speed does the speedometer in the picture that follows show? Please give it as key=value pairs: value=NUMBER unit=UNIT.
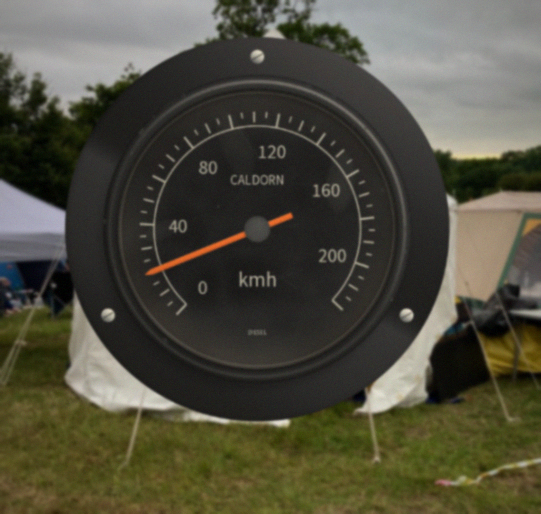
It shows value=20 unit=km/h
